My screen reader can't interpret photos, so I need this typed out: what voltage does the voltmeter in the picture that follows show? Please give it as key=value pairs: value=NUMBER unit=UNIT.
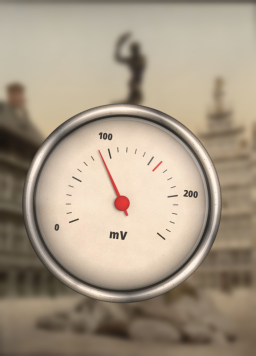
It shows value=90 unit=mV
